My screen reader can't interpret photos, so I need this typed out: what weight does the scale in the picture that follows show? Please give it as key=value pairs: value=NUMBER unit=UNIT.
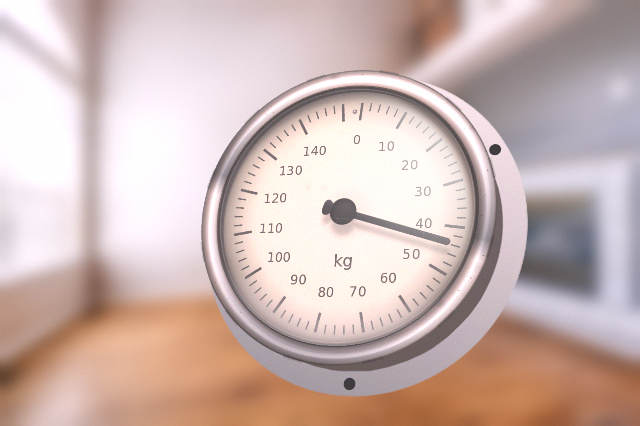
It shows value=44 unit=kg
